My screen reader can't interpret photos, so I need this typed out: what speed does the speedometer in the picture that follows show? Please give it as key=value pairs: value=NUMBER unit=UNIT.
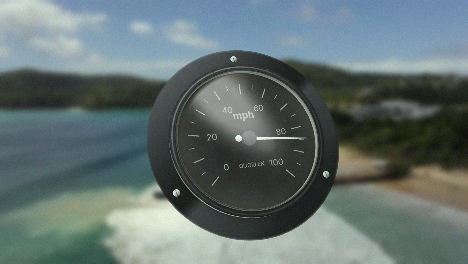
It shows value=85 unit=mph
